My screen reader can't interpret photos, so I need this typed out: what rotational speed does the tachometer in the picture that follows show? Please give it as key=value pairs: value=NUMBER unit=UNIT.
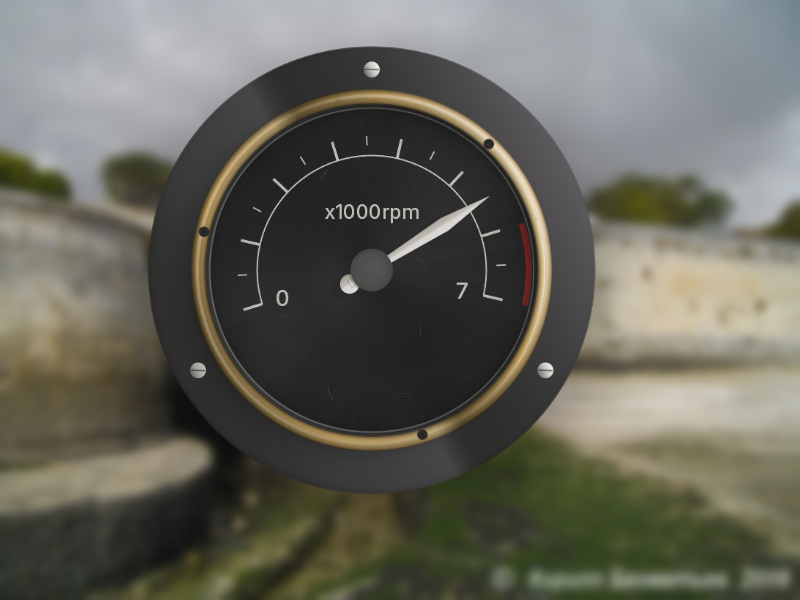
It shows value=5500 unit=rpm
